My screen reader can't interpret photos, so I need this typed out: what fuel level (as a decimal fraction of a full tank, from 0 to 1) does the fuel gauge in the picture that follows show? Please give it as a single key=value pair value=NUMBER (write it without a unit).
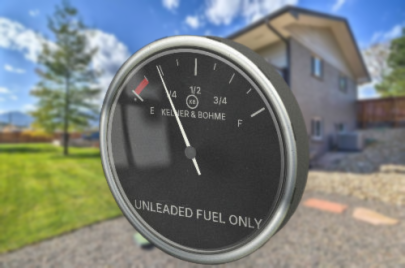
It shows value=0.25
